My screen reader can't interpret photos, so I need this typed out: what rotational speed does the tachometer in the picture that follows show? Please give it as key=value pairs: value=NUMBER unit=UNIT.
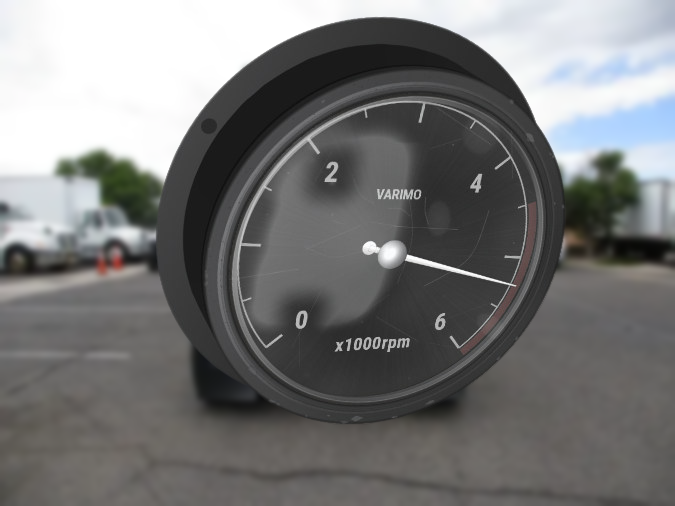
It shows value=5250 unit=rpm
